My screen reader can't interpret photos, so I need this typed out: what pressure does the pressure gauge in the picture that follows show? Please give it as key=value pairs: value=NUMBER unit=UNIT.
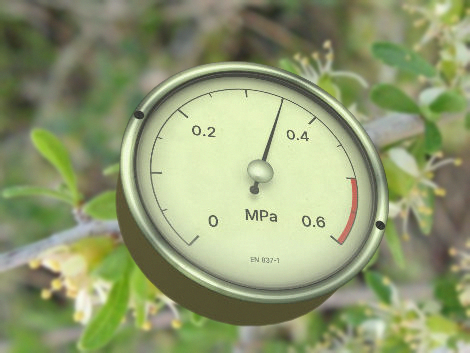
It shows value=0.35 unit=MPa
